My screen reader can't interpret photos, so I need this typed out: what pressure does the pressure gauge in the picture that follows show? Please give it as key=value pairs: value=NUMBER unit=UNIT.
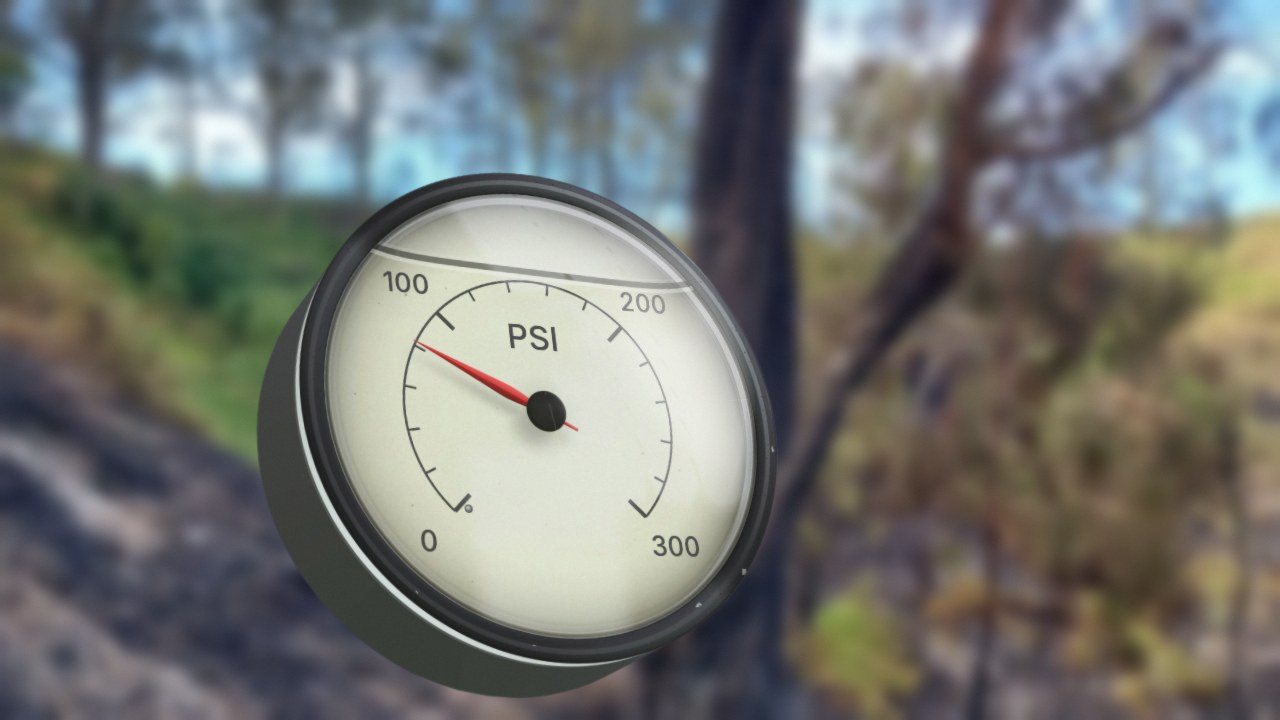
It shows value=80 unit=psi
